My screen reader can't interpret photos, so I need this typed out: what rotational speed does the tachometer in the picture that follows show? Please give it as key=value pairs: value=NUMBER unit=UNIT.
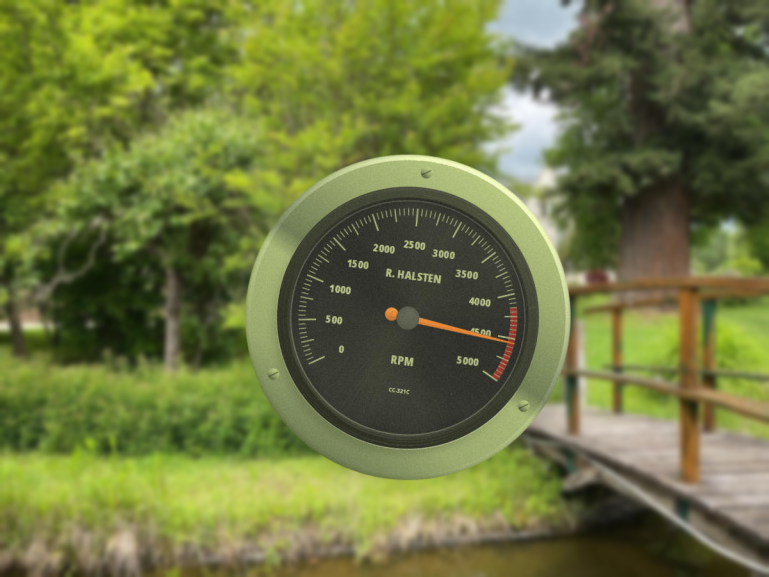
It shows value=4550 unit=rpm
